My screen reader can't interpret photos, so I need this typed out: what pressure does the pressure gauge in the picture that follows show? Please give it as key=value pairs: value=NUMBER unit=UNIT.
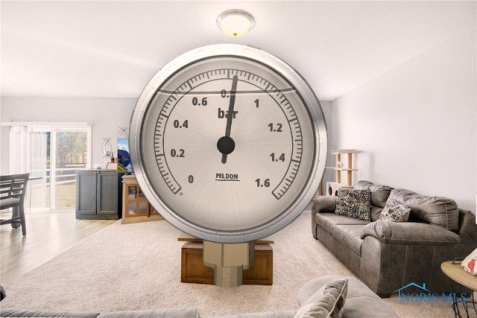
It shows value=0.84 unit=bar
